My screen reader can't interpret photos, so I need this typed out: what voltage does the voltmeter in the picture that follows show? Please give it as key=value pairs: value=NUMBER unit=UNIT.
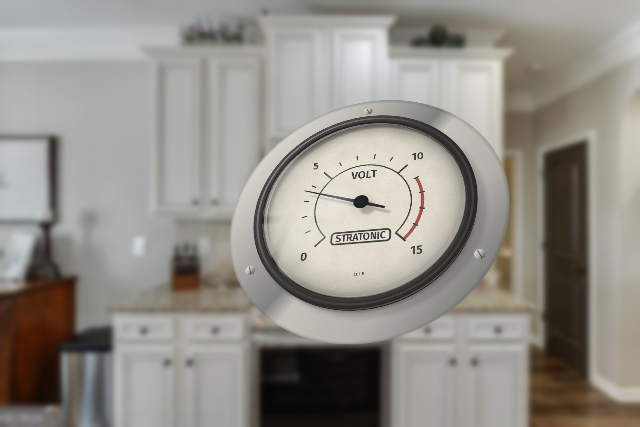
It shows value=3.5 unit=V
